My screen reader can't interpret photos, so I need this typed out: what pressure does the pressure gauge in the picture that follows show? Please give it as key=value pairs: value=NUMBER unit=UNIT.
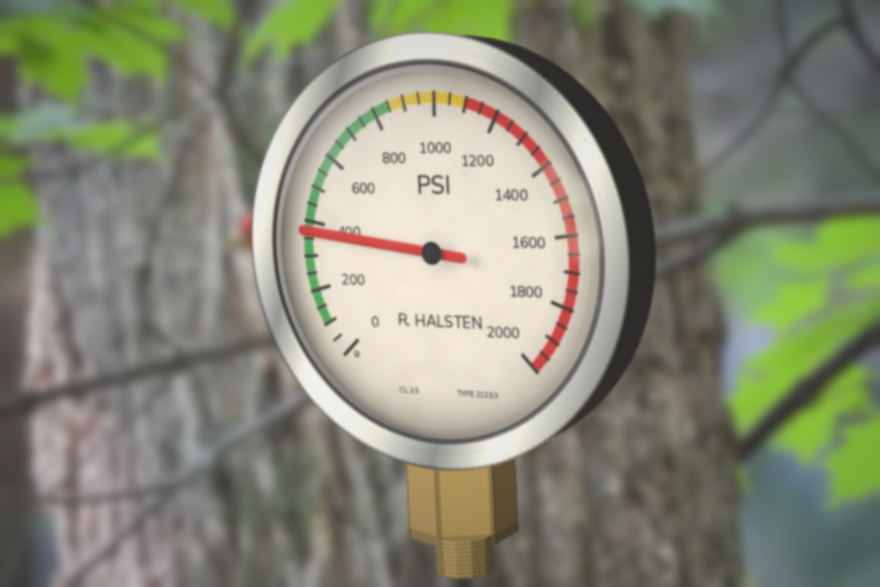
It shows value=375 unit=psi
